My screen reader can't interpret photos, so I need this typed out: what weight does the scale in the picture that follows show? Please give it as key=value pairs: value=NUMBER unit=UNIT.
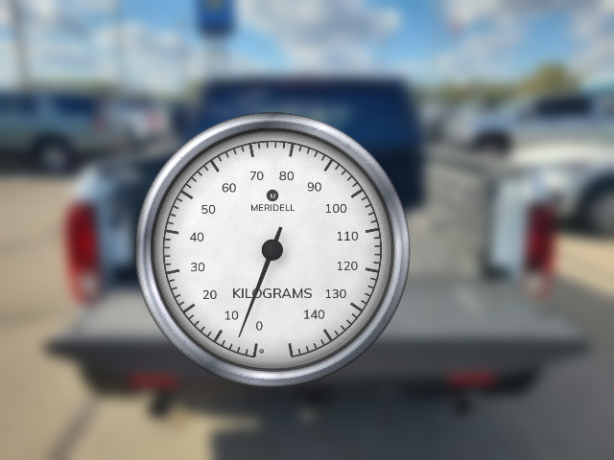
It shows value=5 unit=kg
